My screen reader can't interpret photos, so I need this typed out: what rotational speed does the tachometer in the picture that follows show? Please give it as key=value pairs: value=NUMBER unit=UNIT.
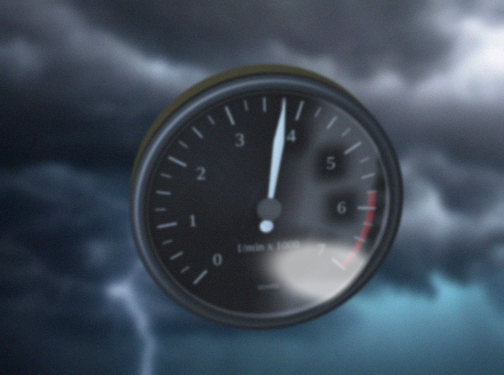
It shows value=3750 unit=rpm
